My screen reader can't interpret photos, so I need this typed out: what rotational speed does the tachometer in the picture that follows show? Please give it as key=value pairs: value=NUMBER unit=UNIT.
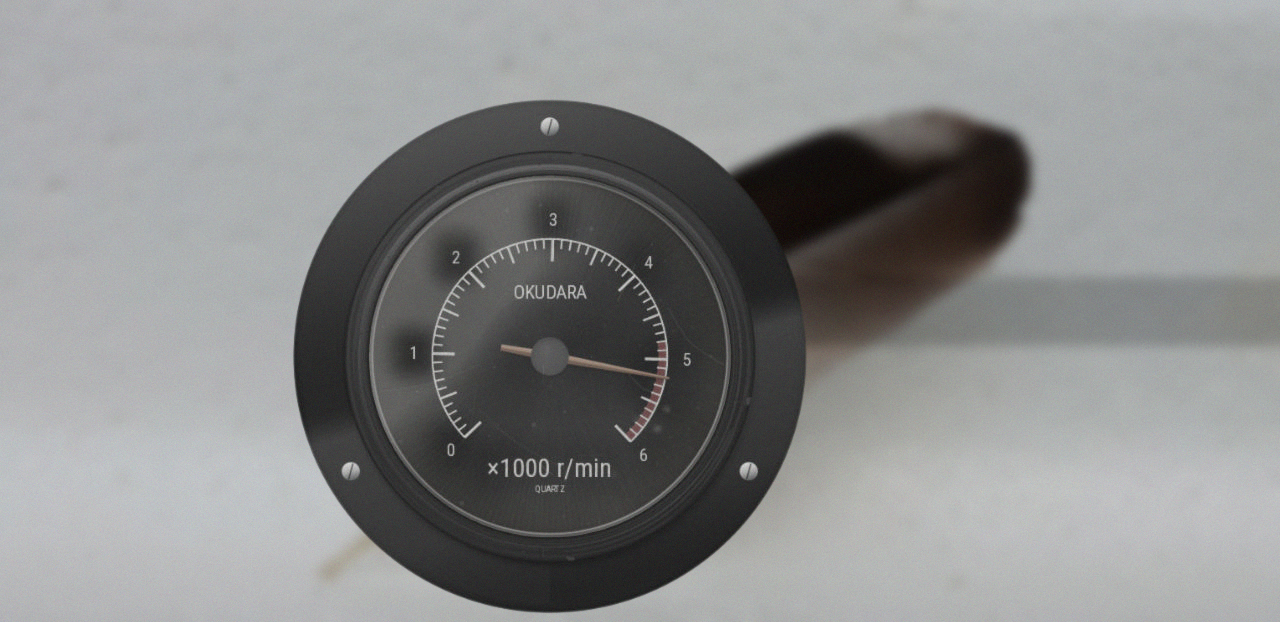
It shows value=5200 unit=rpm
